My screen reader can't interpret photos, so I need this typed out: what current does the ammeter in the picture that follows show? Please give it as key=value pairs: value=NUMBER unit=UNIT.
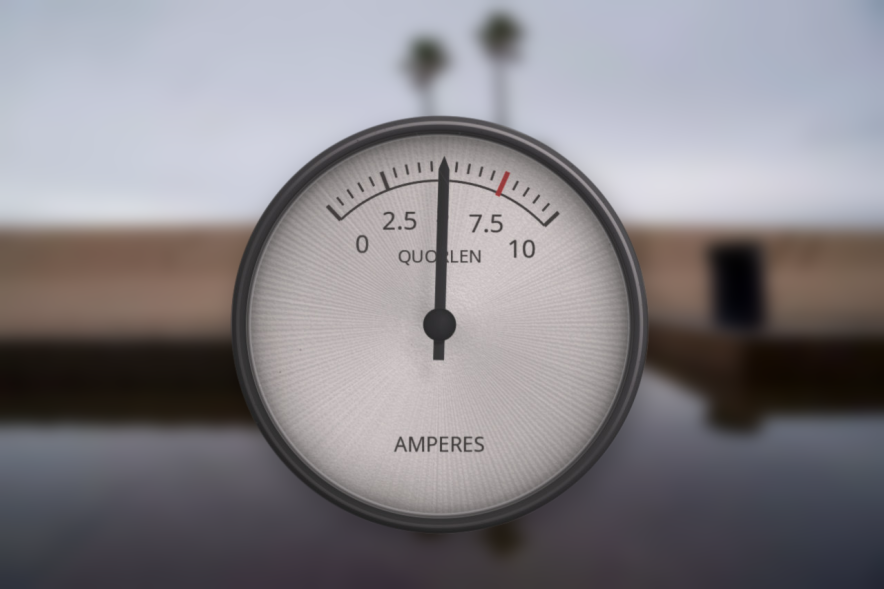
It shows value=5 unit=A
